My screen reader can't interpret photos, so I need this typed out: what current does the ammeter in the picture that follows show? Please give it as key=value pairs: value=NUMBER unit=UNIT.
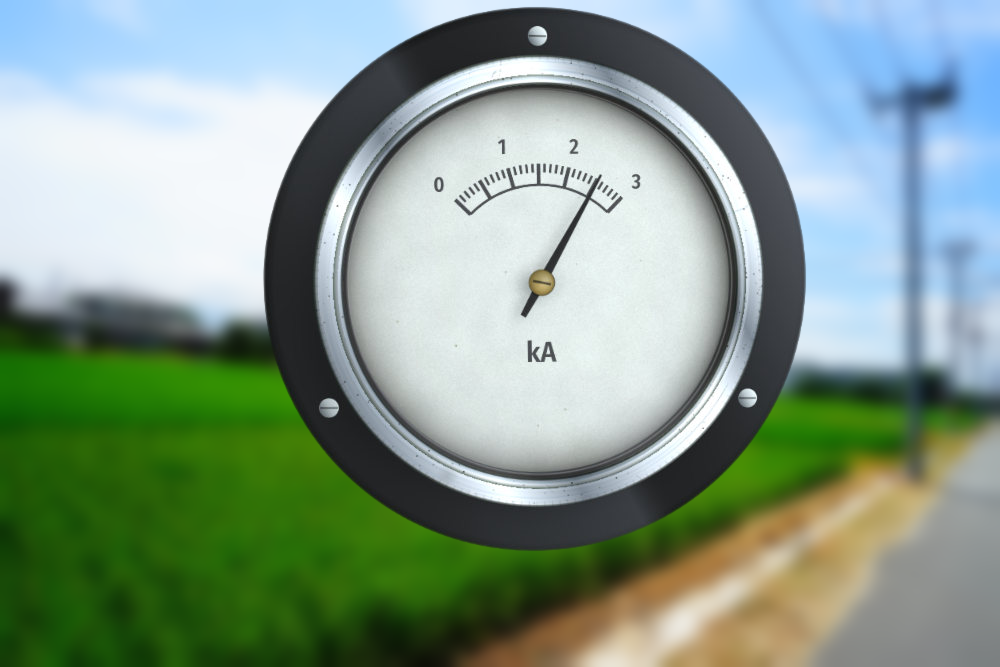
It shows value=2.5 unit=kA
